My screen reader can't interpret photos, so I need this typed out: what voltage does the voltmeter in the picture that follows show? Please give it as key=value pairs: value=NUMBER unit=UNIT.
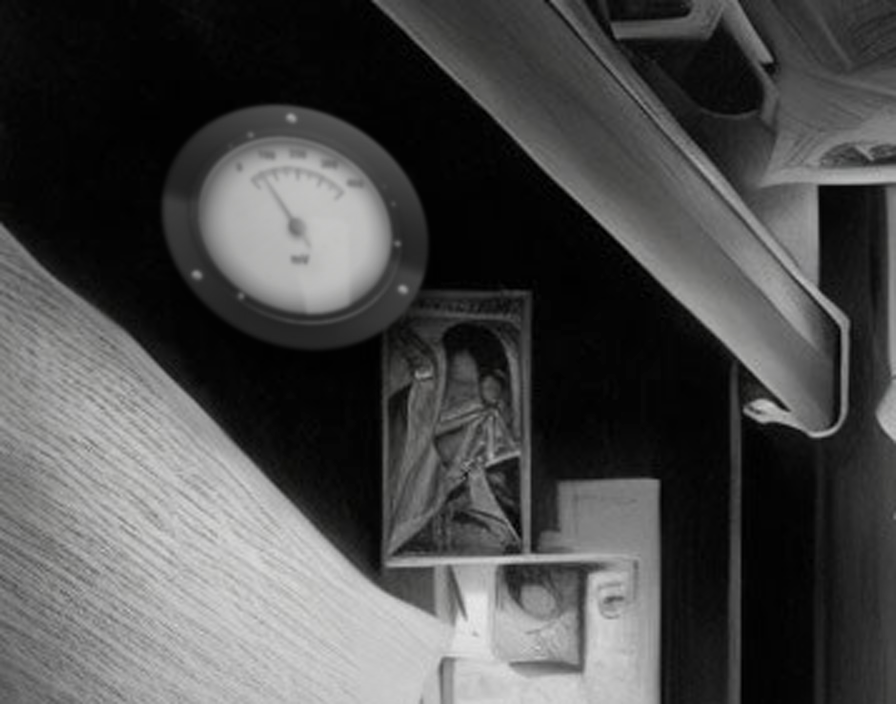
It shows value=50 unit=mV
